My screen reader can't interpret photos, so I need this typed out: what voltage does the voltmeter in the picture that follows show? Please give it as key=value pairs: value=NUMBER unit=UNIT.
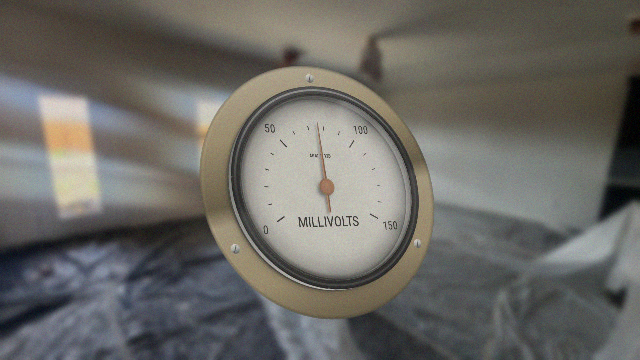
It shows value=75 unit=mV
